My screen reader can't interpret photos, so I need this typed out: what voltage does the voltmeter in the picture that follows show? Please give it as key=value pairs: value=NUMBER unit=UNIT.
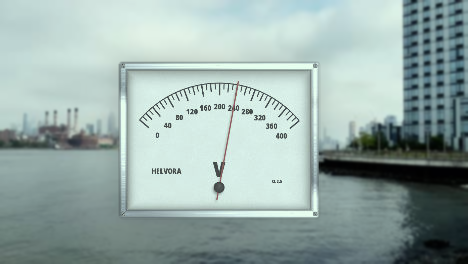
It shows value=240 unit=V
